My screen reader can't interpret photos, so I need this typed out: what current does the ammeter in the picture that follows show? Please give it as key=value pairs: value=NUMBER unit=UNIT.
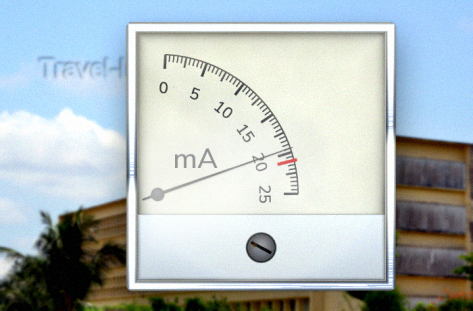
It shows value=19.5 unit=mA
